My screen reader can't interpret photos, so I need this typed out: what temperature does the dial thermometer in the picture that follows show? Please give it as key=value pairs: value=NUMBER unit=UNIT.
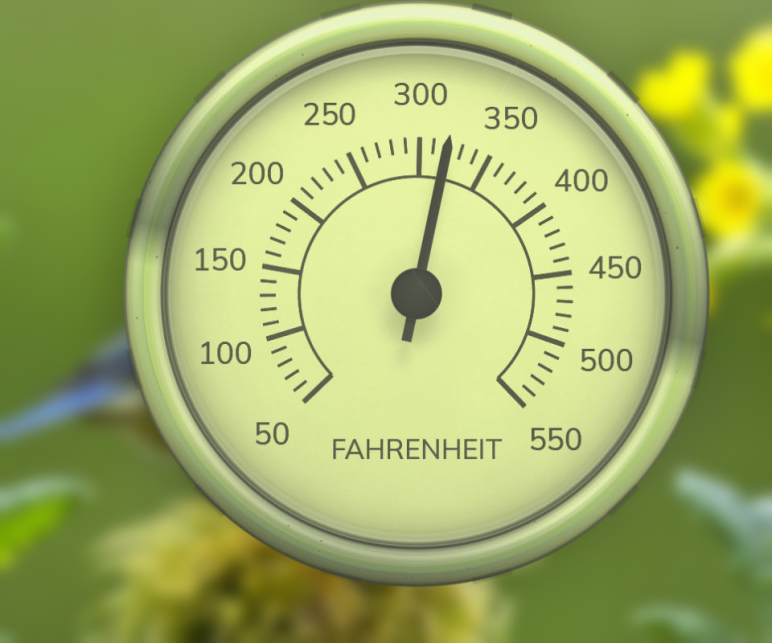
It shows value=320 unit=°F
